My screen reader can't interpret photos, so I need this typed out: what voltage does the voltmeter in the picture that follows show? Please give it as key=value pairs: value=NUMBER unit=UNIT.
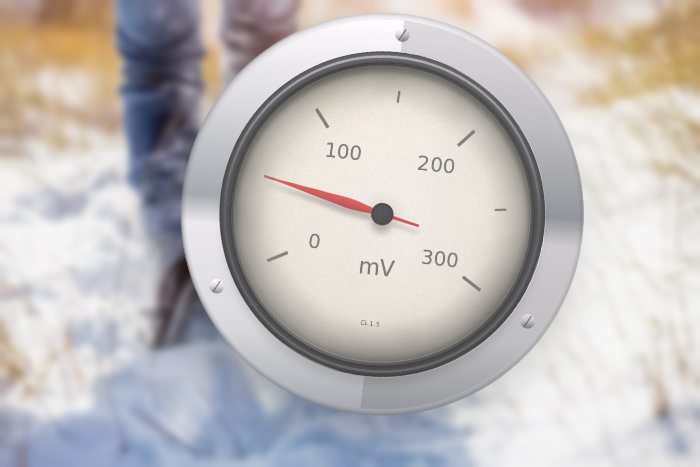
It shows value=50 unit=mV
